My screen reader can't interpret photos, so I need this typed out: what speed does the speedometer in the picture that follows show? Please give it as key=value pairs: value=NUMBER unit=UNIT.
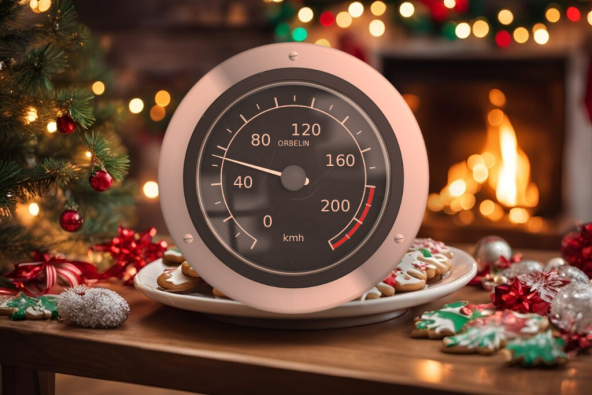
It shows value=55 unit=km/h
